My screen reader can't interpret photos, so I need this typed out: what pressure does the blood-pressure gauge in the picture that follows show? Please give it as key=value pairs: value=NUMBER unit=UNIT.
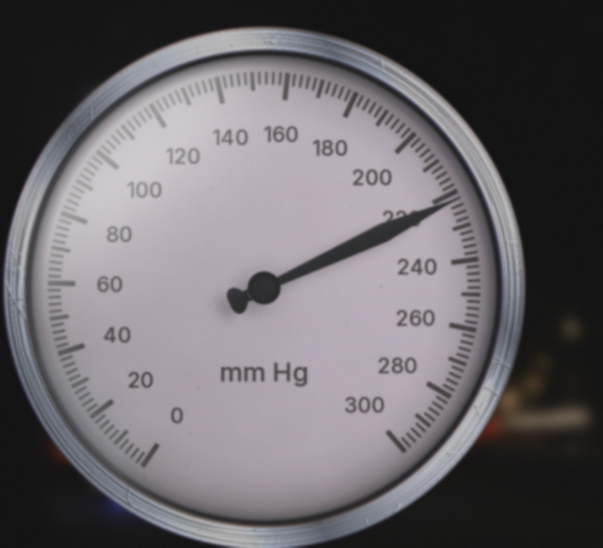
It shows value=222 unit=mmHg
